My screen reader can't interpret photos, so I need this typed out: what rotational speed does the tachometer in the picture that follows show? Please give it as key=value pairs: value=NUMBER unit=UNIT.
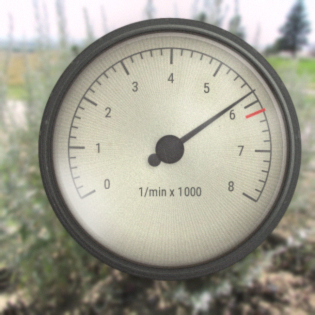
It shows value=5800 unit=rpm
